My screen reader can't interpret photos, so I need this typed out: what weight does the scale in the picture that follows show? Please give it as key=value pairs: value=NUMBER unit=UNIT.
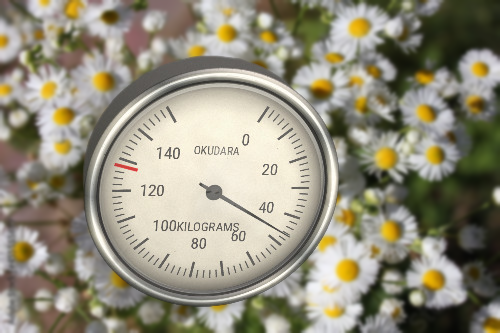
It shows value=46 unit=kg
